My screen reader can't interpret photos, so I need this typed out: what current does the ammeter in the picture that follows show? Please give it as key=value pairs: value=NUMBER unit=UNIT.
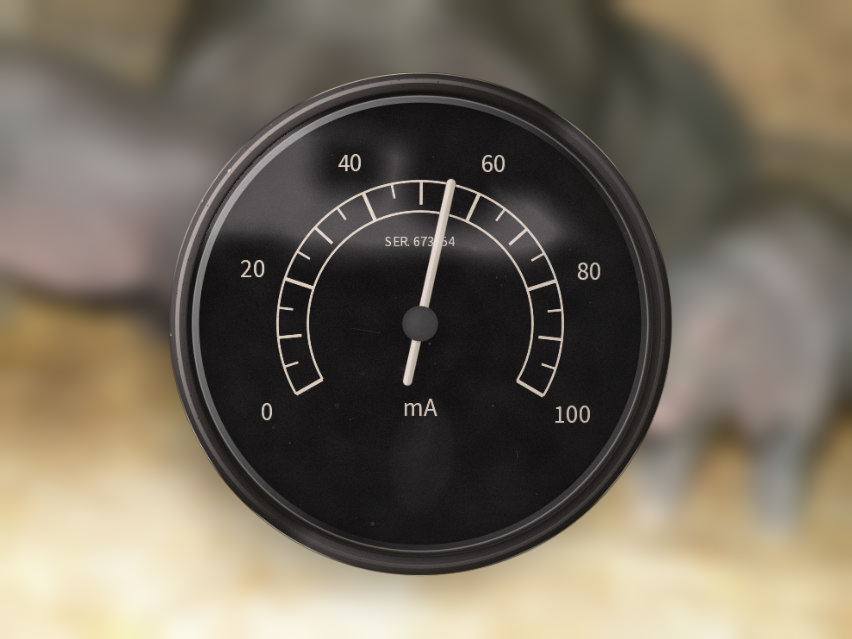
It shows value=55 unit=mA
